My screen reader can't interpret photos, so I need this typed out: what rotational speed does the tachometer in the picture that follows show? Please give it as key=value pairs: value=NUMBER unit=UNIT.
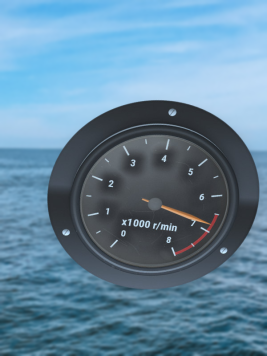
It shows value=6750 unit=rpm
